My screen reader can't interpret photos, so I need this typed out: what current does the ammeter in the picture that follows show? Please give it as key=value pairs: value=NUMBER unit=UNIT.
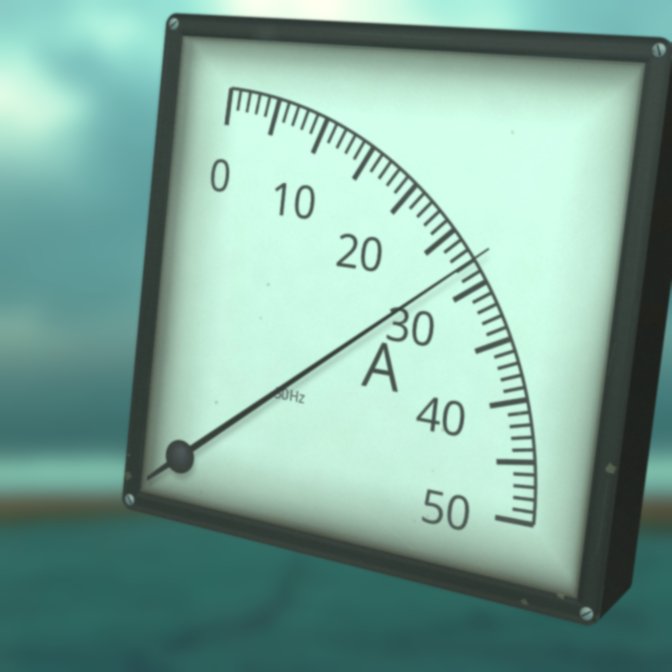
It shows value=28 unit=A
